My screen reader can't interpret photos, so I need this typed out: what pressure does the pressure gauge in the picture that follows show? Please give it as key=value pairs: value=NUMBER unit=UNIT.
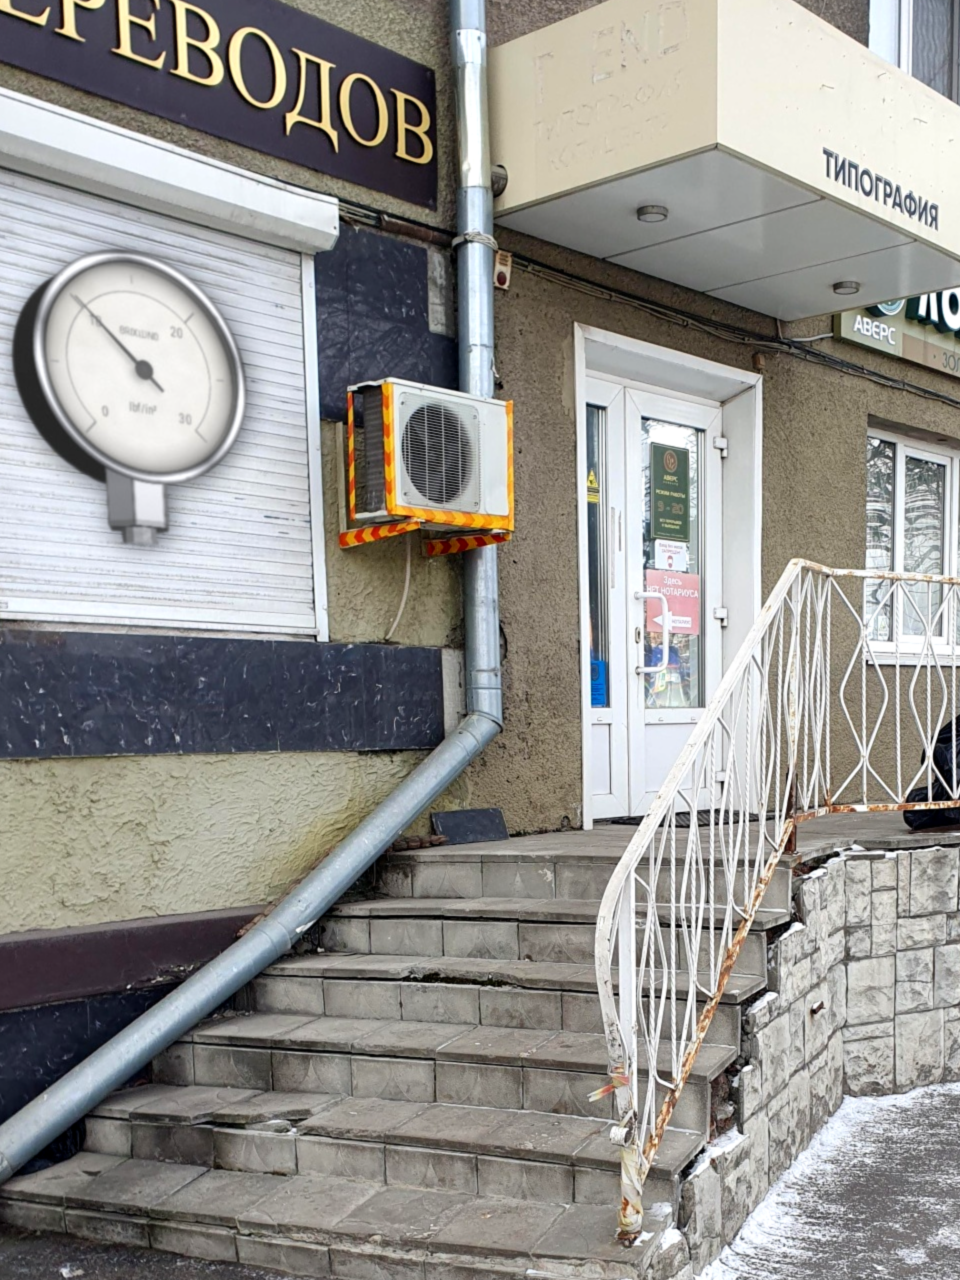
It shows value=10 unit=psi
